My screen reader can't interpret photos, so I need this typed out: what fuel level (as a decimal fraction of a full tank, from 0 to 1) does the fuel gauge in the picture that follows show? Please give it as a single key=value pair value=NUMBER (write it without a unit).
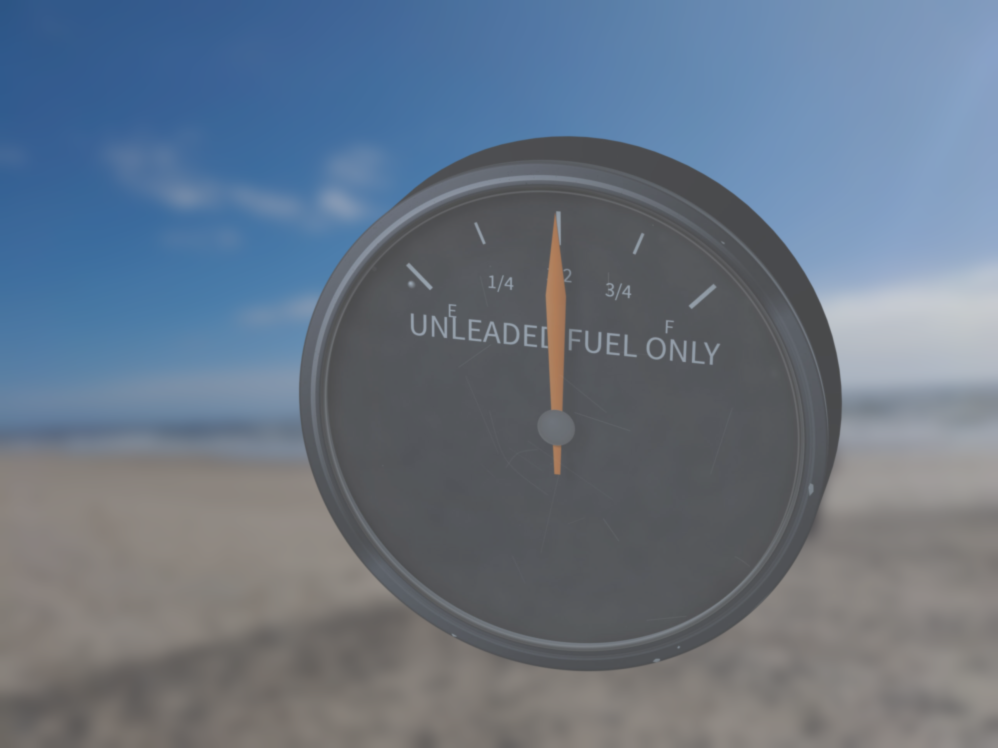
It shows value=0.5
